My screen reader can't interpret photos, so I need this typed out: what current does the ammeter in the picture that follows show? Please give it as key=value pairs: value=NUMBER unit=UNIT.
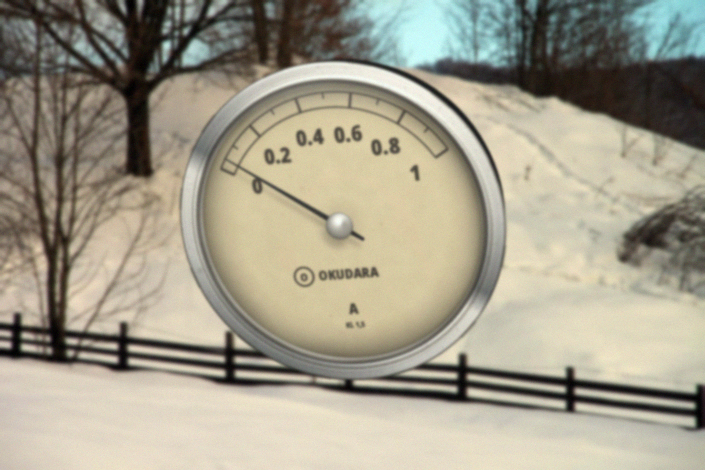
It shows value=0.05 unit=A
